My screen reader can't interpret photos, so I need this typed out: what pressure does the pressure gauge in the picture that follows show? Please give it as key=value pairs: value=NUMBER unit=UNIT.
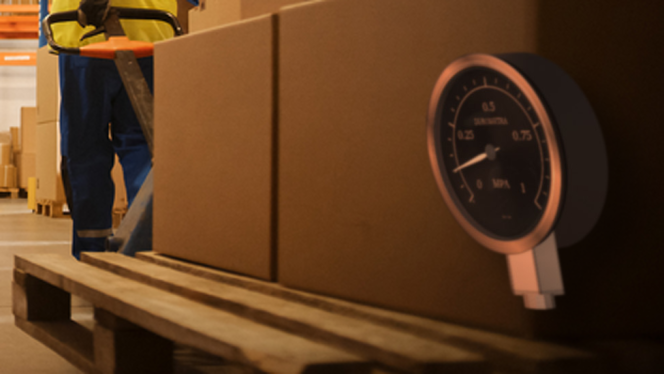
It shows value=0.1 unit=MPa
